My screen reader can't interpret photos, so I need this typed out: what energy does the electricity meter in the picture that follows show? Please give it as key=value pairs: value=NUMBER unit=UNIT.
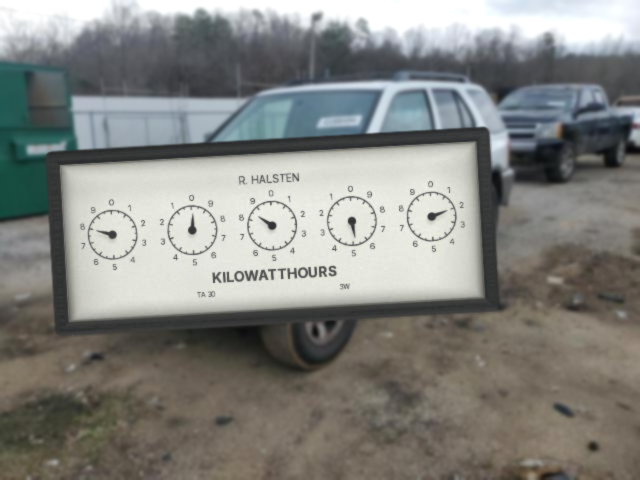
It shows value=79852 unit=kWh
